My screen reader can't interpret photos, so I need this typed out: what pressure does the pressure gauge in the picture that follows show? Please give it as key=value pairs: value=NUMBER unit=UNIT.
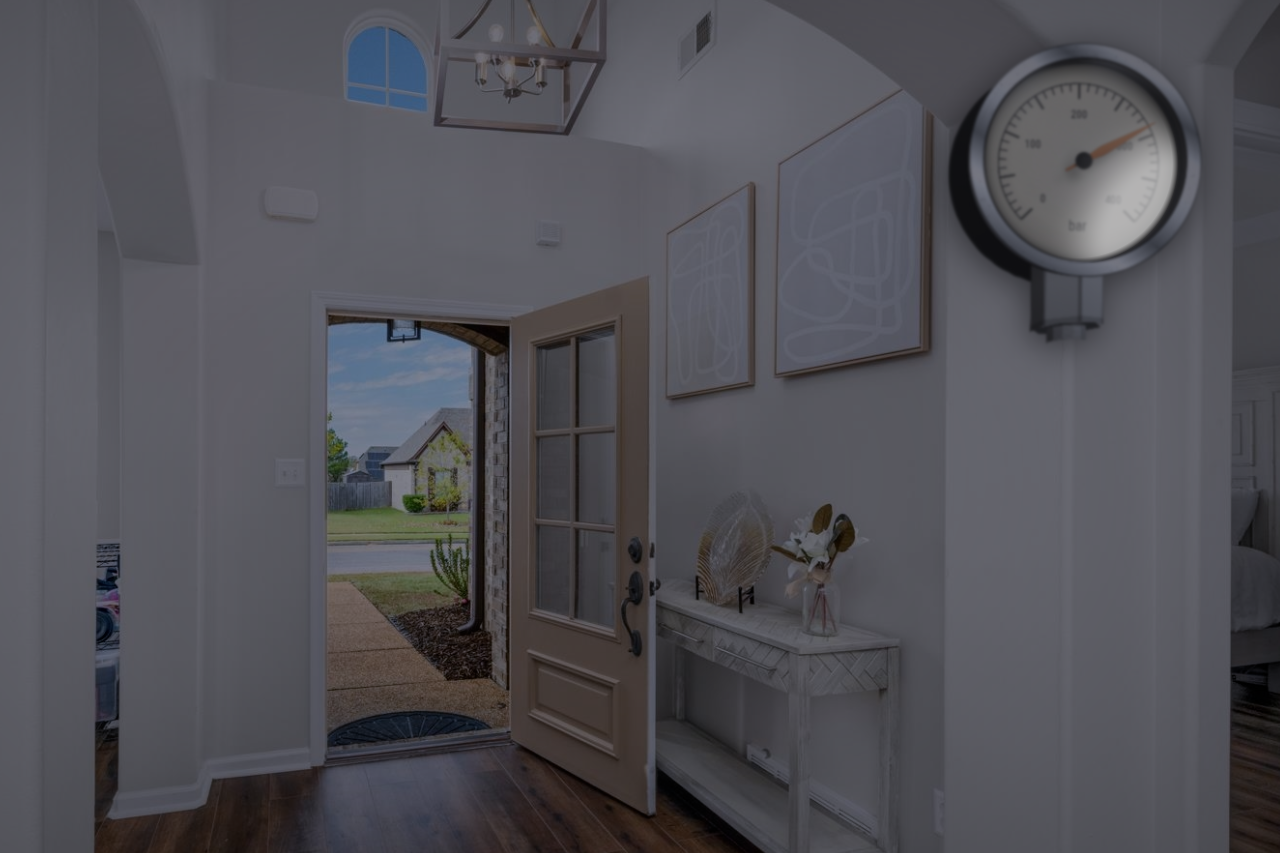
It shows value=290 unit=bar
